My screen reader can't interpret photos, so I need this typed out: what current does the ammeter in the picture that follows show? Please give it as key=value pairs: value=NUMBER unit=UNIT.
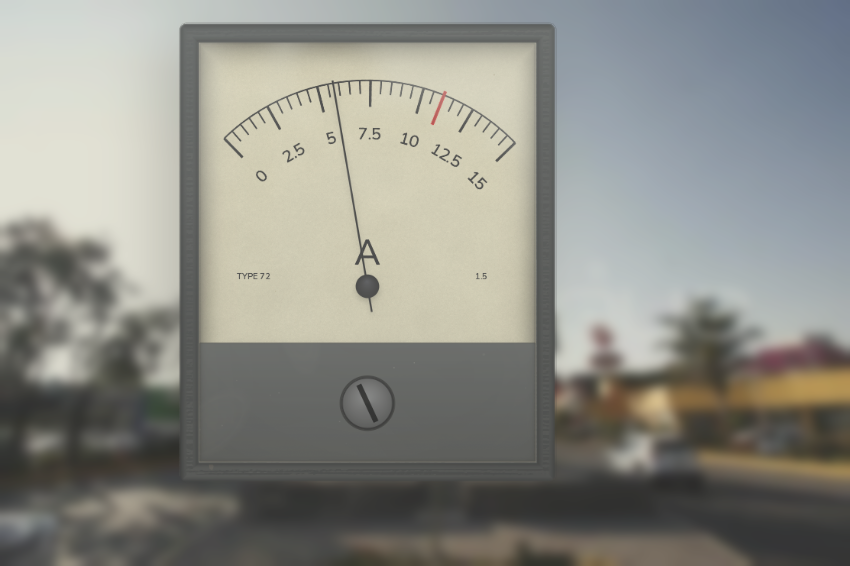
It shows value=5.75 unit=A
